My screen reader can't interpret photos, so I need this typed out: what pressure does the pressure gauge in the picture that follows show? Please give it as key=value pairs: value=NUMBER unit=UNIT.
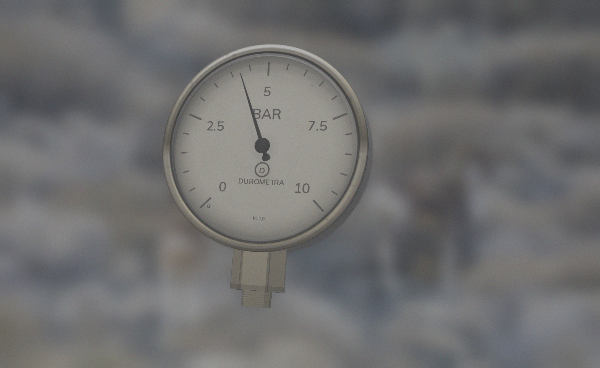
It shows value=4.25 unit=bar
